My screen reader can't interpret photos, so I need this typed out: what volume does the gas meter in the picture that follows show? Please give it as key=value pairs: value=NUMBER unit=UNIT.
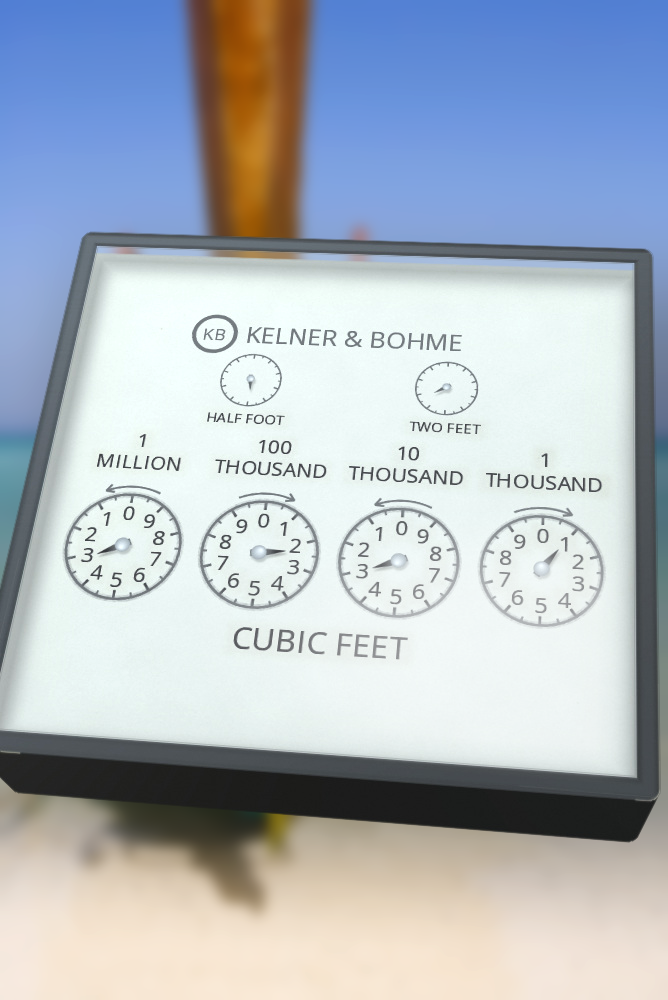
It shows value=323100 unit=ft³
